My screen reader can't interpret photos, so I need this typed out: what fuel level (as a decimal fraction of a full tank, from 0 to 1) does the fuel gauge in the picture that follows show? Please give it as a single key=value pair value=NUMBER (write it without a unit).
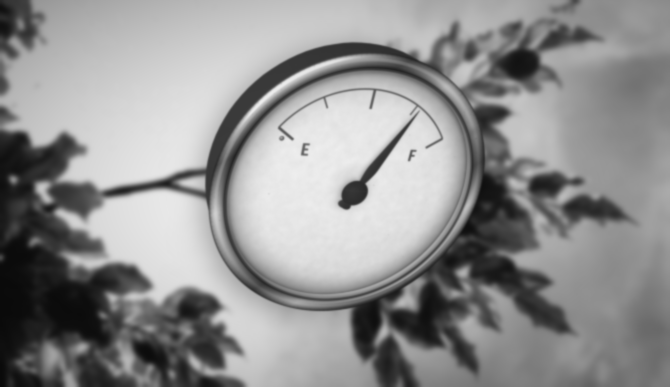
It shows value=0.75
